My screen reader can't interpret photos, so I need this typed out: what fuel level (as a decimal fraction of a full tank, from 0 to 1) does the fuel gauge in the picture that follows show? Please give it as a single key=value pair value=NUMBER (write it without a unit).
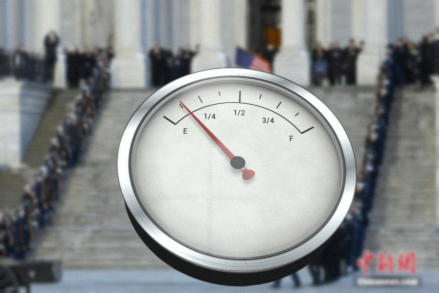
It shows value=0.125
